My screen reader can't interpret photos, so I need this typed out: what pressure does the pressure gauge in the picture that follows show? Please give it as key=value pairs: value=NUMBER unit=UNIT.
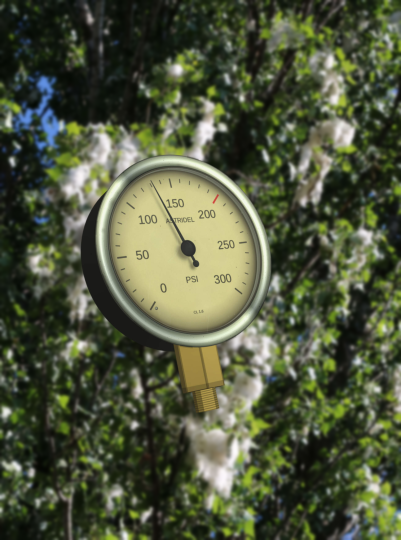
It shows value=130 unit=psi
